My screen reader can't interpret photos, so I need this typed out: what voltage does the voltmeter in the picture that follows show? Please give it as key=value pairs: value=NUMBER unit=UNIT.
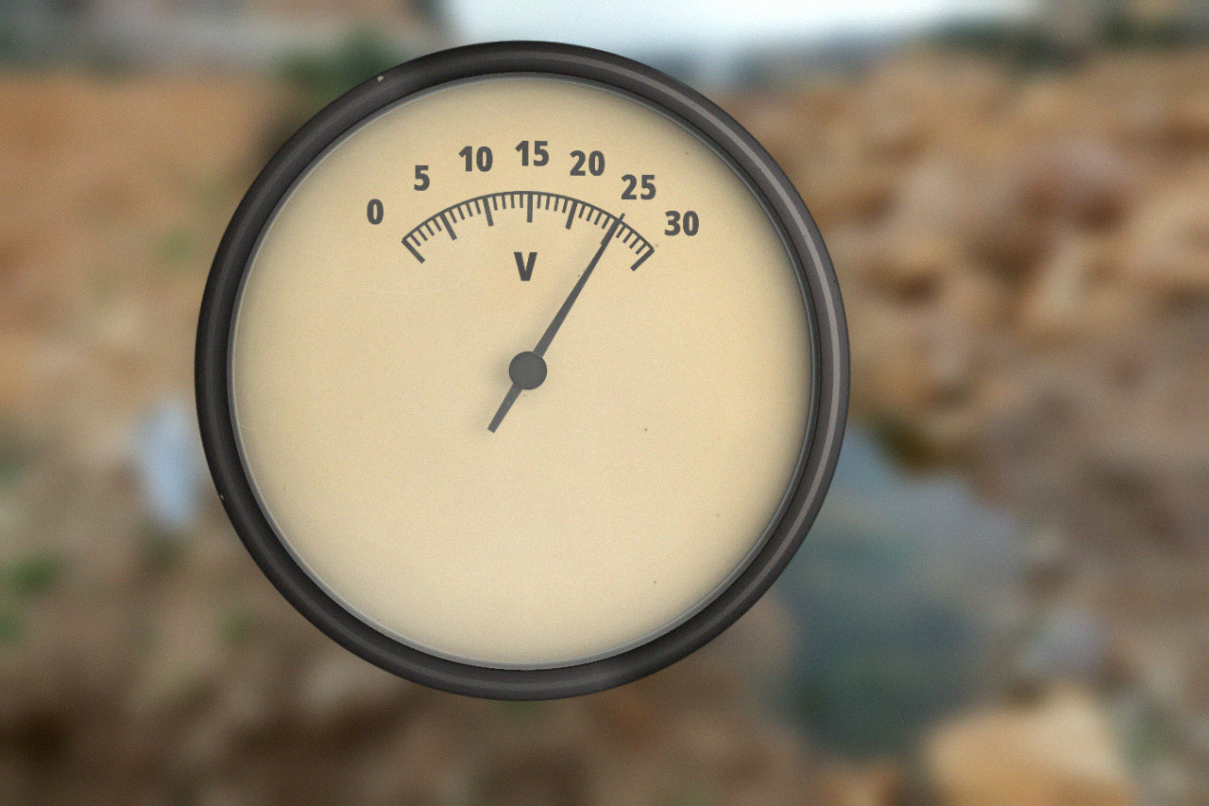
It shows value=25 unit=V
